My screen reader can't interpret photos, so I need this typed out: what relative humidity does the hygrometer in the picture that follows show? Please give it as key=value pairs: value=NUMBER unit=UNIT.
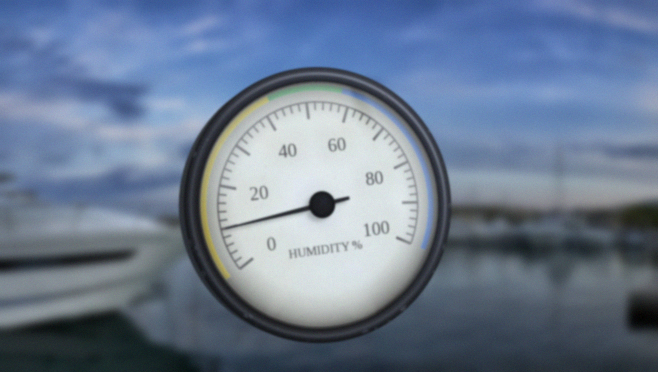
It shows value=10 unit=%
